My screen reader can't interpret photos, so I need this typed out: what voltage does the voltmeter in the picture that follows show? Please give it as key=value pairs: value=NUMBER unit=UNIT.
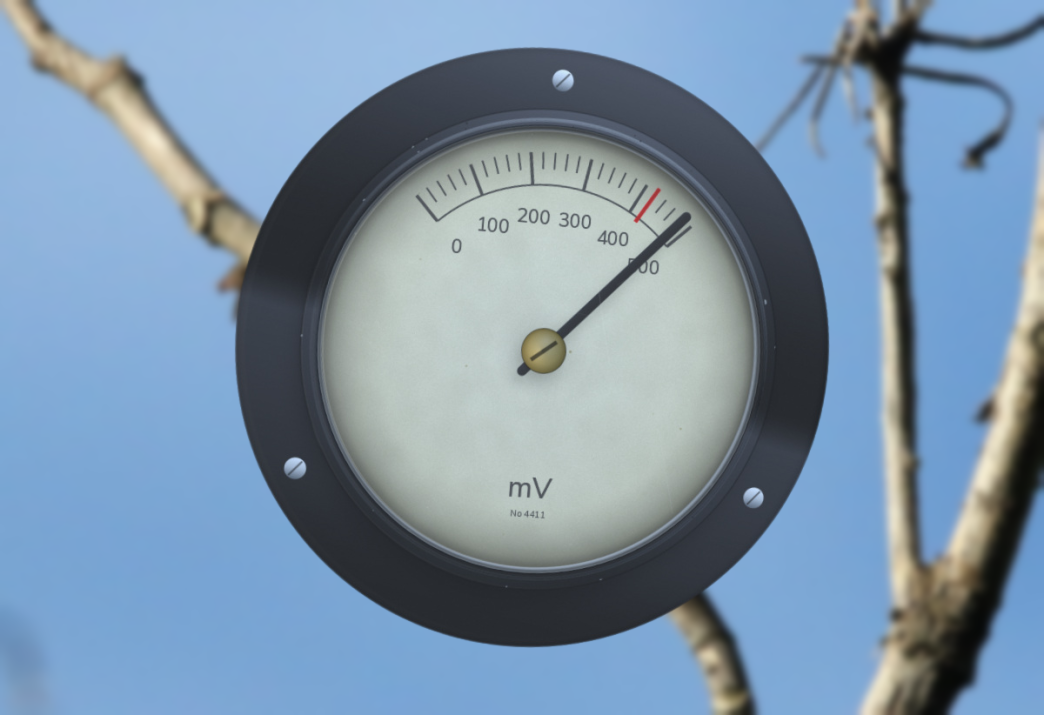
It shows value=480 unit=mV
